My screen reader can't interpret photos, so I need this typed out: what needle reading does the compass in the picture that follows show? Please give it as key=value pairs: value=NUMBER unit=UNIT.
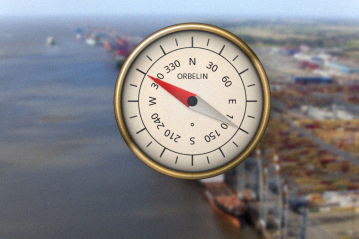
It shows value=300 unit=°
